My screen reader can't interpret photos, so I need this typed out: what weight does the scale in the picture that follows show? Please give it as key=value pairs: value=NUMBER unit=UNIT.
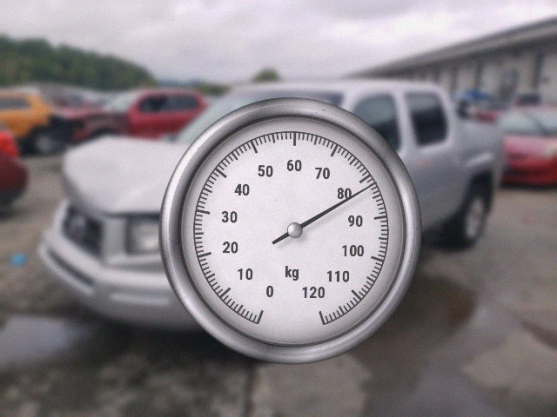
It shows value=82 unit=kg
